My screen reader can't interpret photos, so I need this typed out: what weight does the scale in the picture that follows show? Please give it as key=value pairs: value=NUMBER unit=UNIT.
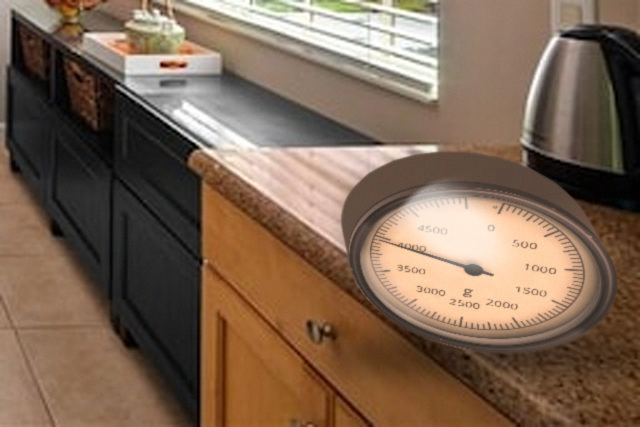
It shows value=4000 unit=g
